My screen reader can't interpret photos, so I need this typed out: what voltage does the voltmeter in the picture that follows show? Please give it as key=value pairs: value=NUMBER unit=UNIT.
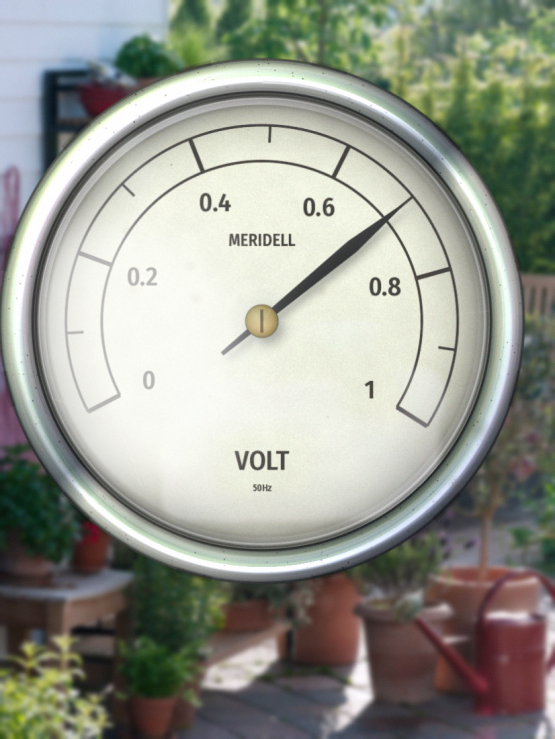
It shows value=0.7 unit=V
